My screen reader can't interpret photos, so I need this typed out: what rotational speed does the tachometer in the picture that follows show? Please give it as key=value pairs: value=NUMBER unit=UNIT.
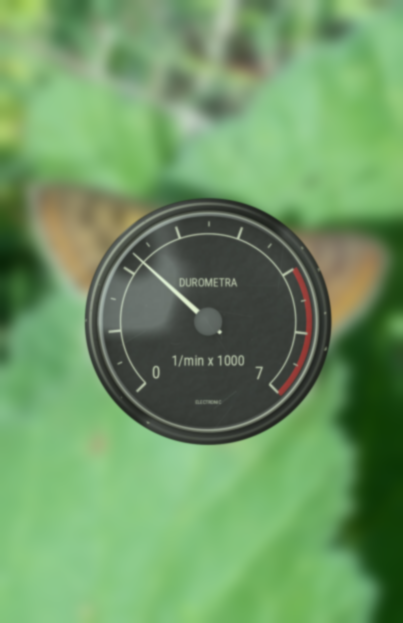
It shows value=2250 unit=rpm
